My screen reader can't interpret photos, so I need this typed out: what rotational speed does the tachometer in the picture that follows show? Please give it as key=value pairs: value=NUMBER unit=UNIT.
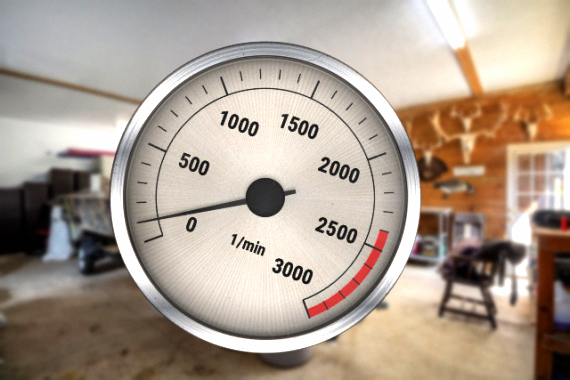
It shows value=100 unit=rpm
